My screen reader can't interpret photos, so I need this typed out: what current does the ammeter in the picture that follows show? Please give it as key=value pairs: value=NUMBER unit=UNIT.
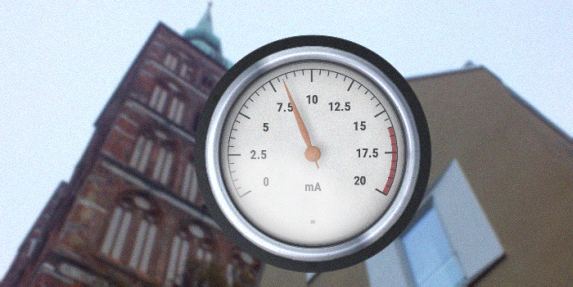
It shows value=8.25 unit=mA
